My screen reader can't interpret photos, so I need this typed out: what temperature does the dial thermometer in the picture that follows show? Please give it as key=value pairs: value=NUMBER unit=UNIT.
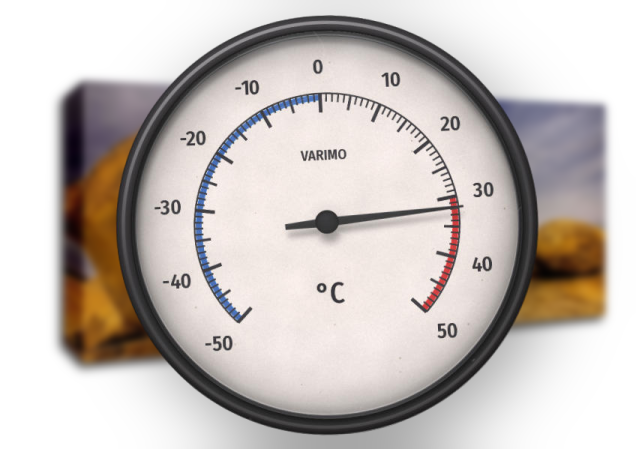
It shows value=32 unit=°C
